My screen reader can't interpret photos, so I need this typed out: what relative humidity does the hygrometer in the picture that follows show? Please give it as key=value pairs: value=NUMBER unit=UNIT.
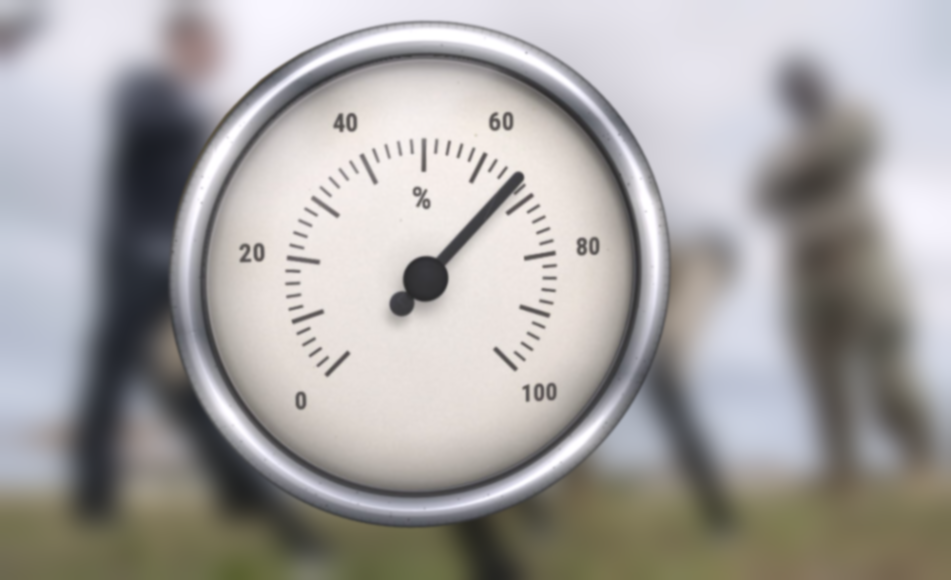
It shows value=66 unit=%
